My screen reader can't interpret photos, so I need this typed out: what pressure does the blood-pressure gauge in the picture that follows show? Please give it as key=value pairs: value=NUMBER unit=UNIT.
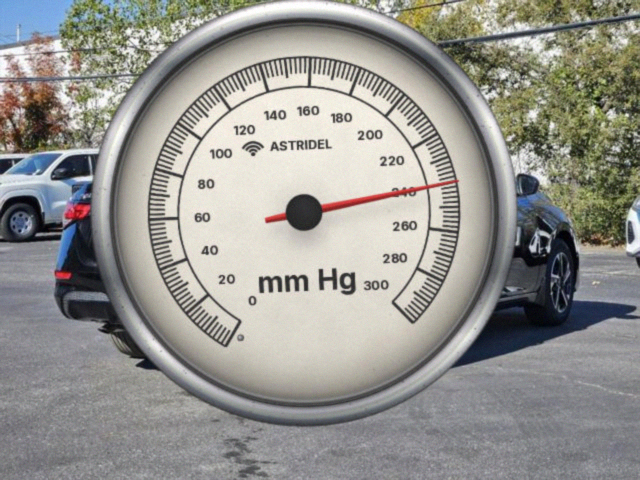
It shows value=240 unit=mmHg
